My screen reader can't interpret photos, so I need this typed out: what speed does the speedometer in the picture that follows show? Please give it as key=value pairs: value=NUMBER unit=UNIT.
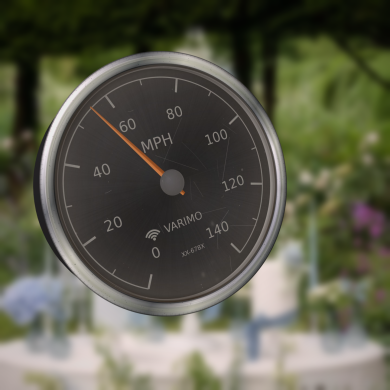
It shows value=55 unit=mph
